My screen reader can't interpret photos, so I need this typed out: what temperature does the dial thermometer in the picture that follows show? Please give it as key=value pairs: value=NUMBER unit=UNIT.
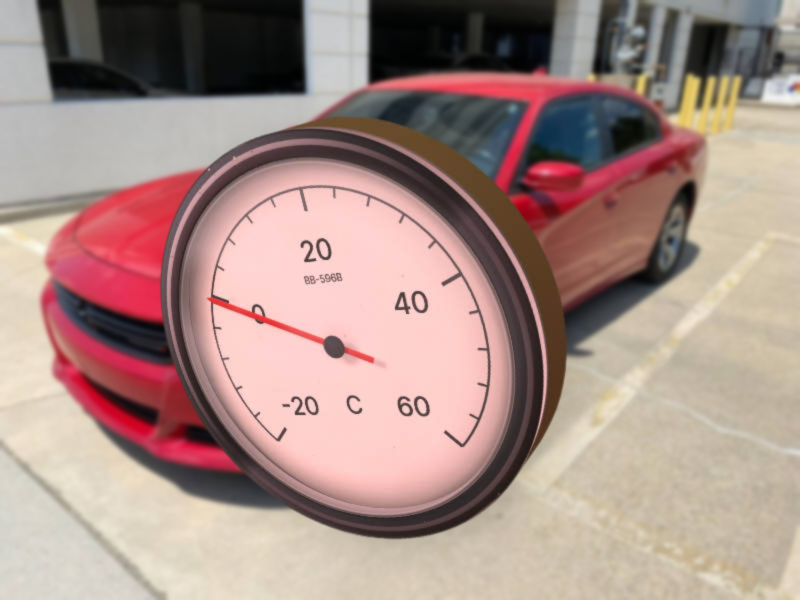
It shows value=0 unit=°C
